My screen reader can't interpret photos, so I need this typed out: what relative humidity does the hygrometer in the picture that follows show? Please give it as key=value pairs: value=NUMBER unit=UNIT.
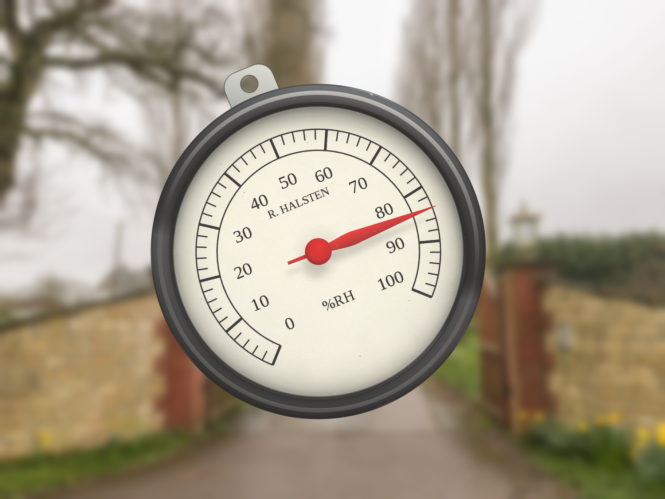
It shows value=84 unit=%
